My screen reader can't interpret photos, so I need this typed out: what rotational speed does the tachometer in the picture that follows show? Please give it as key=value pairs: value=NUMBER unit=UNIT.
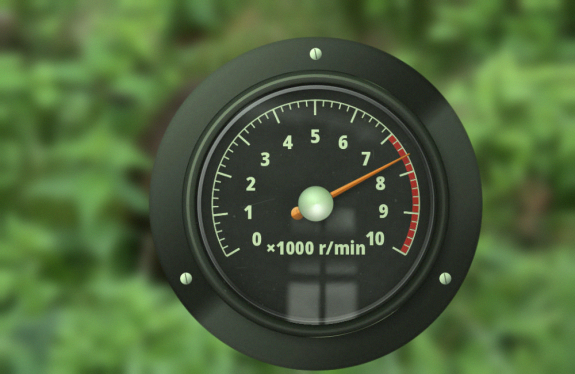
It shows value=7600 unit=rpm
